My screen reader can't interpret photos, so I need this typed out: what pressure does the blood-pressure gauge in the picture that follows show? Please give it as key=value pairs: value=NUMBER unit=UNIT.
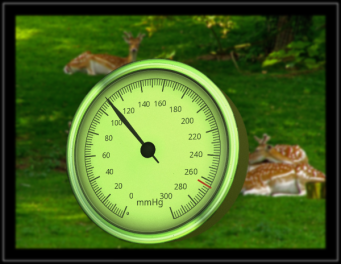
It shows value=110 unit=mmHg
